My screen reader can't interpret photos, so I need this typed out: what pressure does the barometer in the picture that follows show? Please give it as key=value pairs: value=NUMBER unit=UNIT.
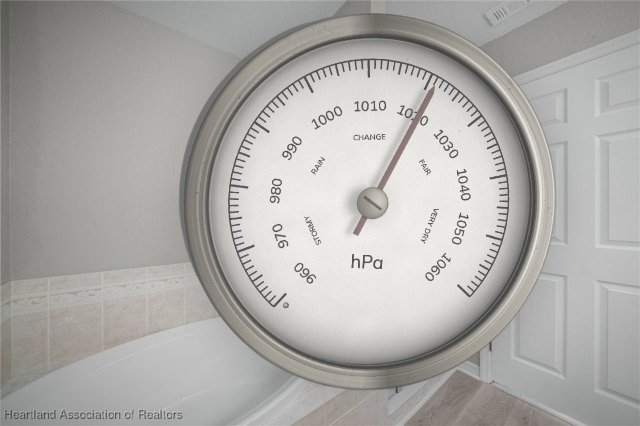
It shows value=1021 unit=hPa
